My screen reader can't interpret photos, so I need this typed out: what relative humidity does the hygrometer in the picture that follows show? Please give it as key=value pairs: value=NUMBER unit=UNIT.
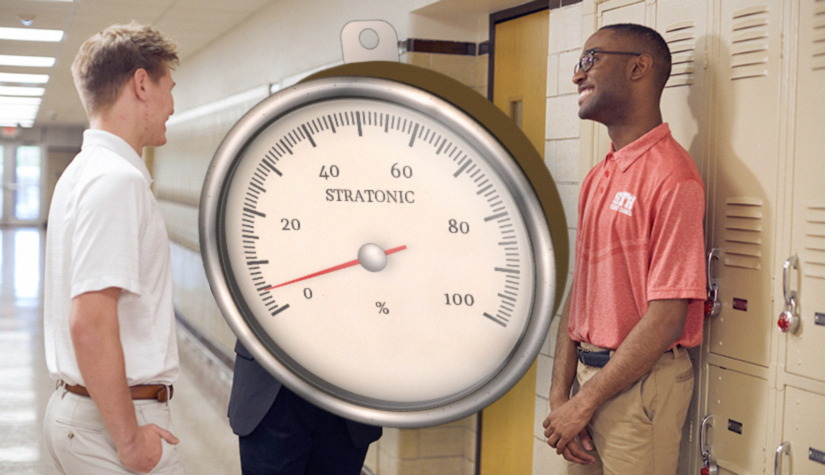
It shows value=5 unit=%
